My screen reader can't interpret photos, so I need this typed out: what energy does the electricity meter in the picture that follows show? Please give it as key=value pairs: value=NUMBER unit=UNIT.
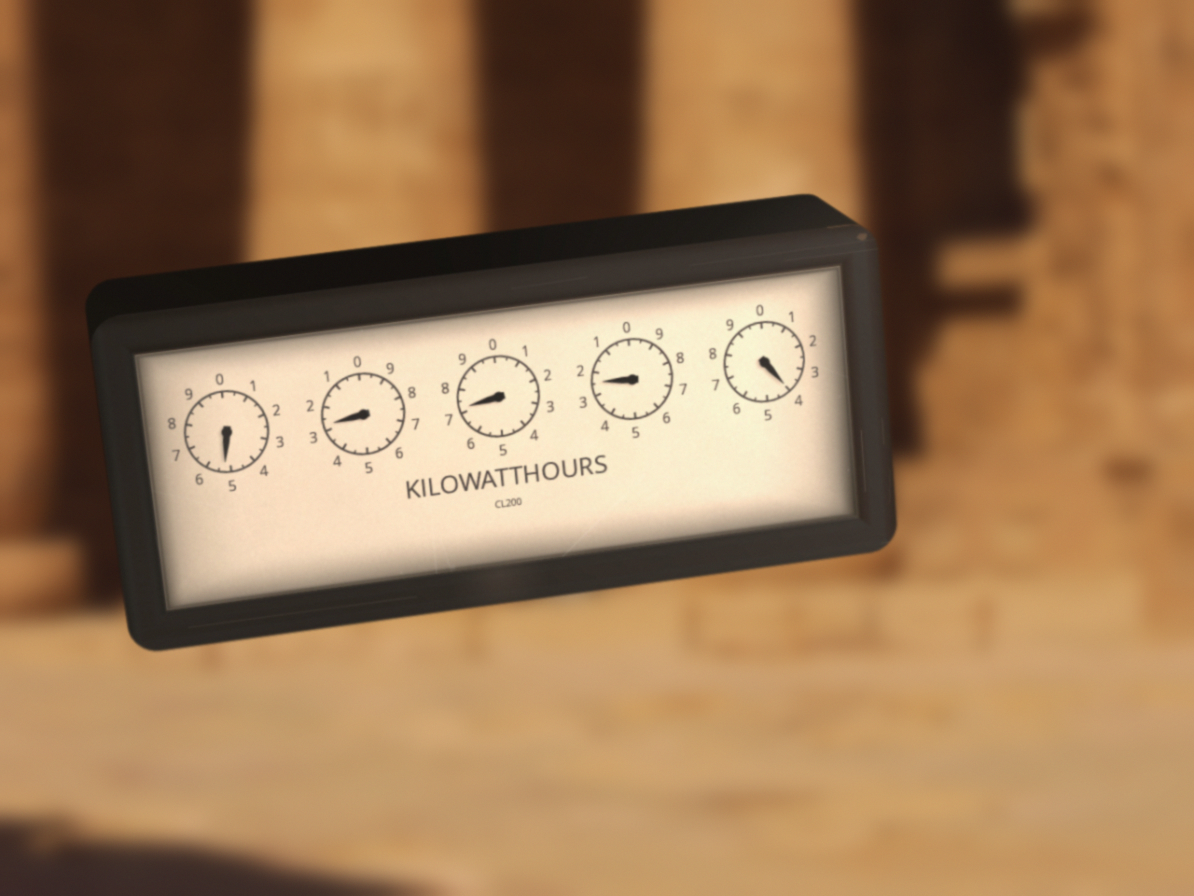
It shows value=52724 unit=kWh
